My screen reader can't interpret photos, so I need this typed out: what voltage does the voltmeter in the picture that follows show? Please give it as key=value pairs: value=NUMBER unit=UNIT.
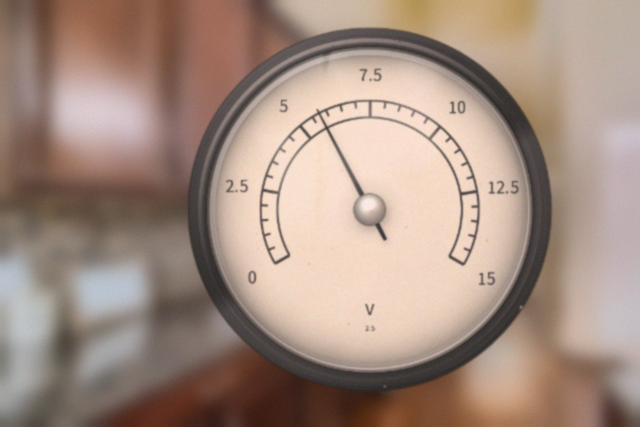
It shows value=5.75 unit=V
